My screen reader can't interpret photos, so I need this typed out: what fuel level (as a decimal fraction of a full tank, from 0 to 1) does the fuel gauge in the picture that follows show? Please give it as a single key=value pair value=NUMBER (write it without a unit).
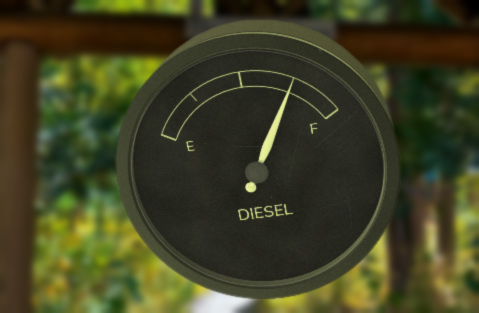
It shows value=0.75
